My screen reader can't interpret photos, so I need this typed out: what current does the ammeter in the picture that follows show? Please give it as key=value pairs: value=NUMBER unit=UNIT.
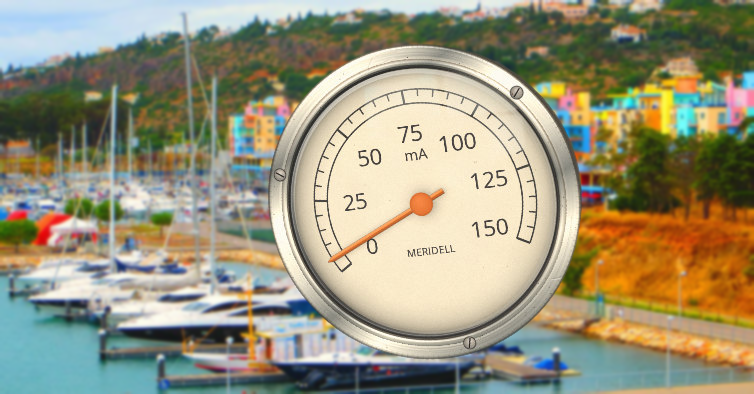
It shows value=5 unit=mA
